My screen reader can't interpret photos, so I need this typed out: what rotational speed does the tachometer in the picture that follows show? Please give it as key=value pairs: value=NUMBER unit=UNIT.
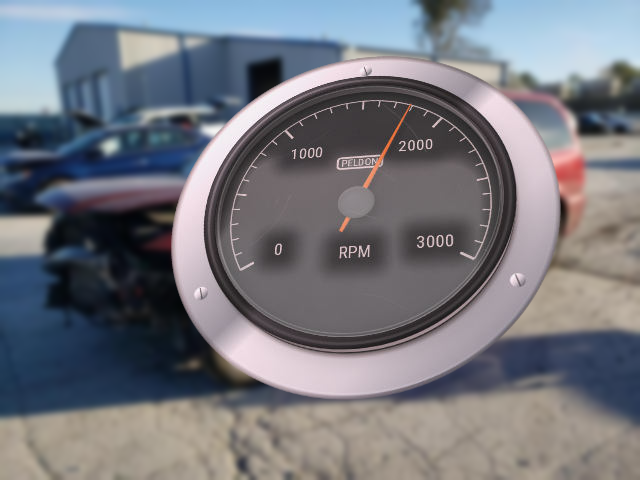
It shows value=1800 unit=rpm
